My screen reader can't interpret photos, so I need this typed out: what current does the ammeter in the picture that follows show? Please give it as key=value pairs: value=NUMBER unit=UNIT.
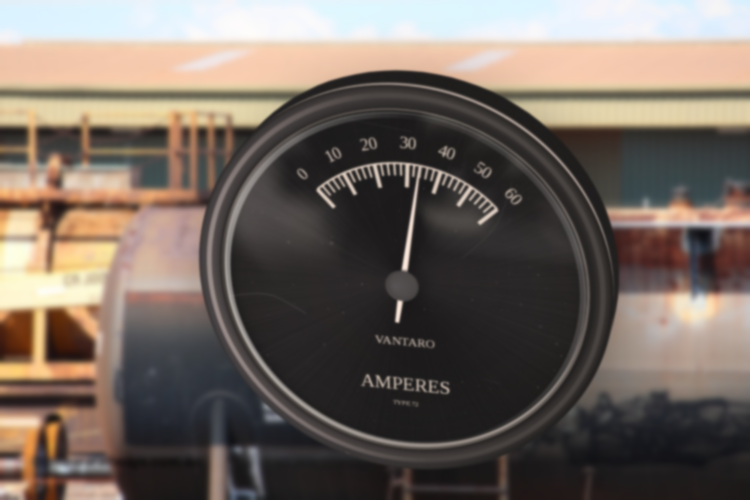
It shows value=34 unit=A
